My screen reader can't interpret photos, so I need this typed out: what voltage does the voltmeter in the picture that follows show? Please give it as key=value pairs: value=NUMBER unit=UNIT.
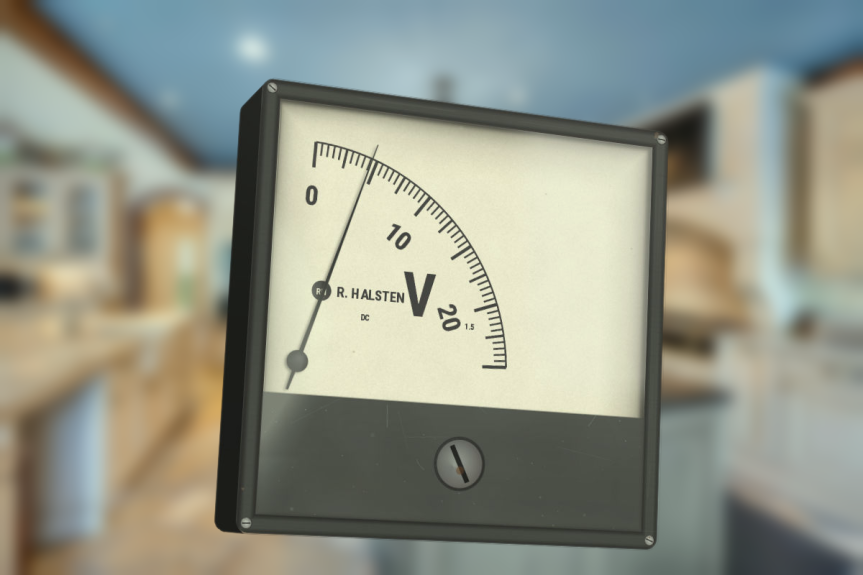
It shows value=4.5 unit=V
